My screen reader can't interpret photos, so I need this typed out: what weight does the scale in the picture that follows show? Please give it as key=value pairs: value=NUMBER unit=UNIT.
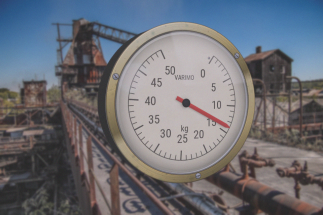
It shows value=14 unit=kg
